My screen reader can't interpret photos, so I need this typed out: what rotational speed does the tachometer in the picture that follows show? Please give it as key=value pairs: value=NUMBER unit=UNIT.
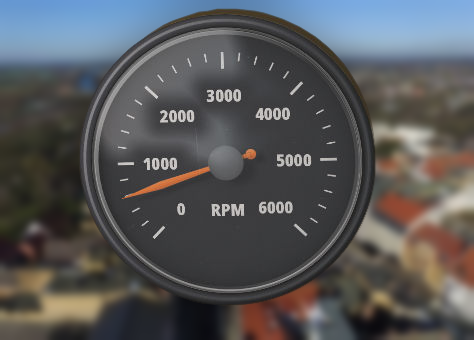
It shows value=600 unit=rpm
